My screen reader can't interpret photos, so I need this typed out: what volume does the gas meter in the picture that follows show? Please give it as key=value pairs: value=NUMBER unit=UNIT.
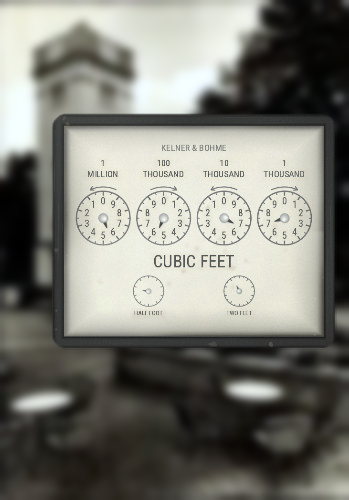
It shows value=556700 unit=ft³
